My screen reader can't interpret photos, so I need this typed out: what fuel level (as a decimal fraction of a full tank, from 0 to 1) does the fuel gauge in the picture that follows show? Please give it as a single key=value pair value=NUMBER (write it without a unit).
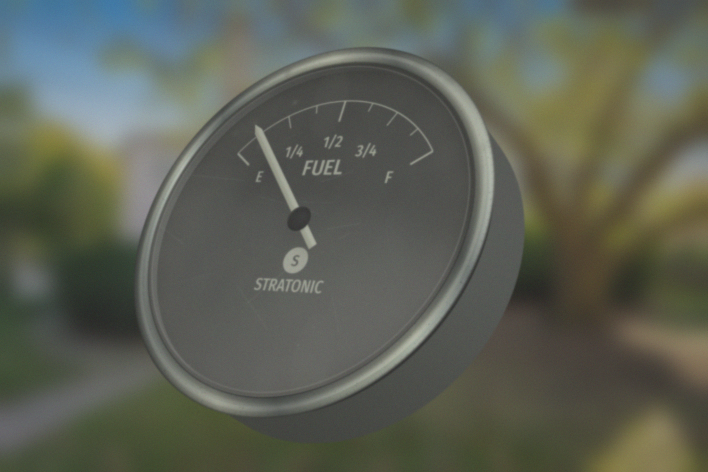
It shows value=0.125
